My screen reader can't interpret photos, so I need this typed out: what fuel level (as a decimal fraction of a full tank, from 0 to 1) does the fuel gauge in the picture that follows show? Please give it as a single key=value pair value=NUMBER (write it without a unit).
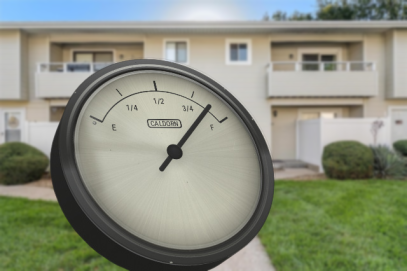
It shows value=0.875
